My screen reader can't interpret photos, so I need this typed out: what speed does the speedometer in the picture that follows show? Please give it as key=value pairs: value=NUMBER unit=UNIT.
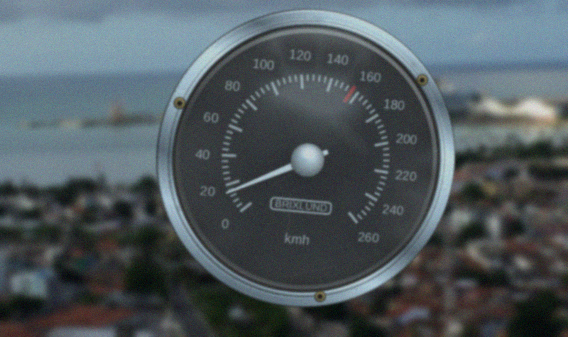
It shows value=16 unit=km/h
